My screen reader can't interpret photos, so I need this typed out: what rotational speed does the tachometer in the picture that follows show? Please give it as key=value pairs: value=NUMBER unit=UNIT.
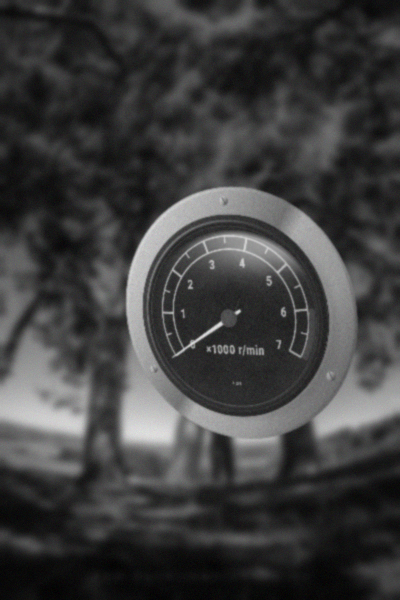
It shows value=0 unit=rpm
